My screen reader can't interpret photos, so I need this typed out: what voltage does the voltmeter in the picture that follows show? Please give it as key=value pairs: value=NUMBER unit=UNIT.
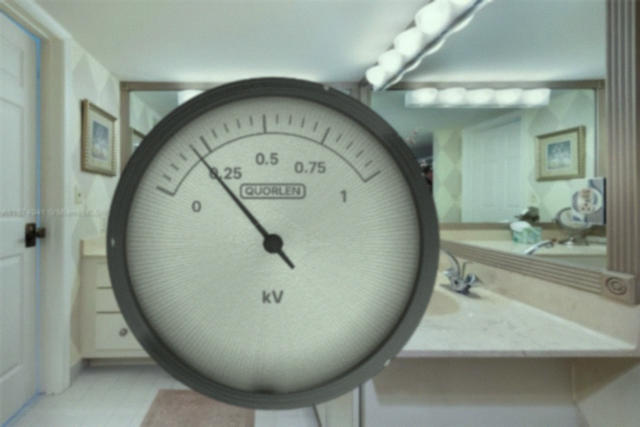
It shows value=0.2 unit=kV
